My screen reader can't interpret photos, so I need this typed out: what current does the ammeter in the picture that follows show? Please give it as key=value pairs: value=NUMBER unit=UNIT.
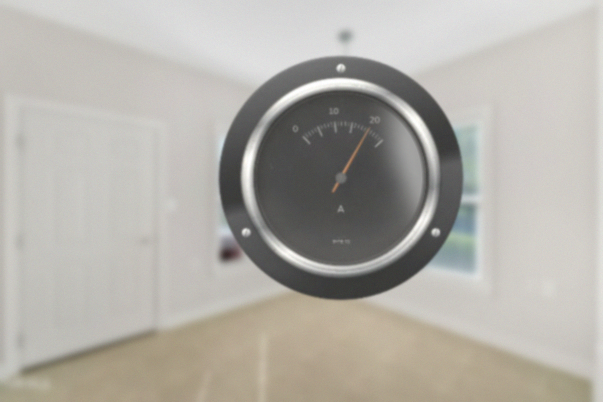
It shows value=20 unit=A
